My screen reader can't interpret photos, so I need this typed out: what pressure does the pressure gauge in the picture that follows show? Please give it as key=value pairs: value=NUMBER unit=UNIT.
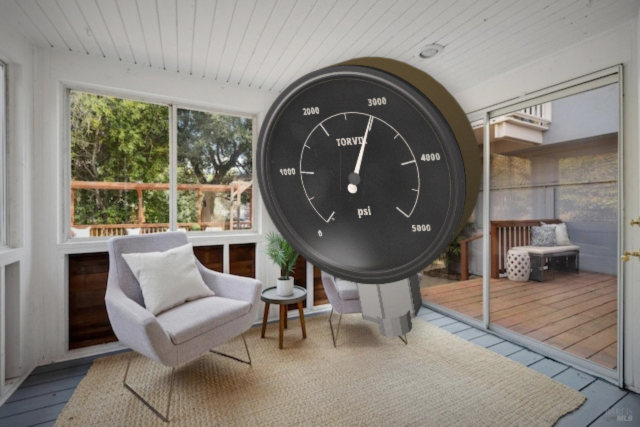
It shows value=3000 unit=psi
